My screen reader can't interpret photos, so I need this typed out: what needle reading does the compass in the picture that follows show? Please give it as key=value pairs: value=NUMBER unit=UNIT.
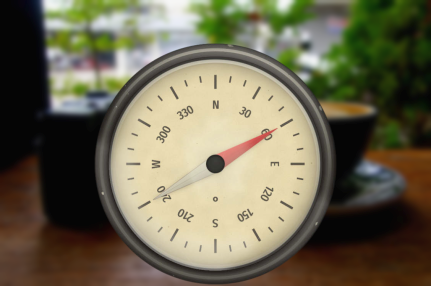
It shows value=60 unit=°
